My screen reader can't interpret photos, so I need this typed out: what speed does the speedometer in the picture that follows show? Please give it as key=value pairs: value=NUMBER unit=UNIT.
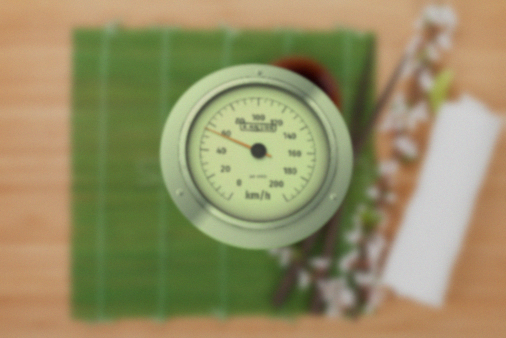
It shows value=55 unit=km/h
